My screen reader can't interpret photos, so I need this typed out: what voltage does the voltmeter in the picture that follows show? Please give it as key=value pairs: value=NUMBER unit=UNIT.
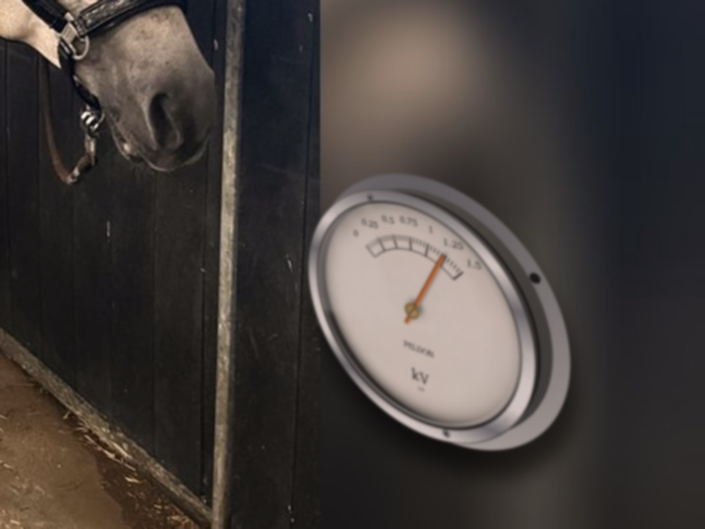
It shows value=1.25 unit=kV
